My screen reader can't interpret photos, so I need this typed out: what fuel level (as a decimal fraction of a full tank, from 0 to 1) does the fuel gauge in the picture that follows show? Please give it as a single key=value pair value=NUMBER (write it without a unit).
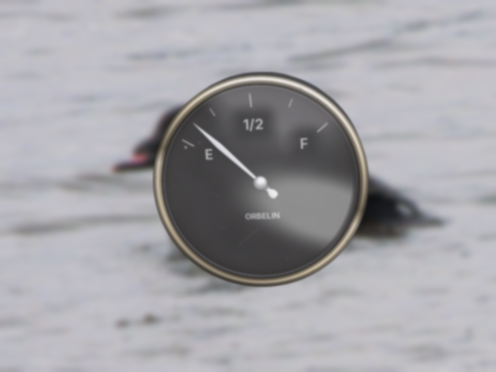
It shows value=0.125
